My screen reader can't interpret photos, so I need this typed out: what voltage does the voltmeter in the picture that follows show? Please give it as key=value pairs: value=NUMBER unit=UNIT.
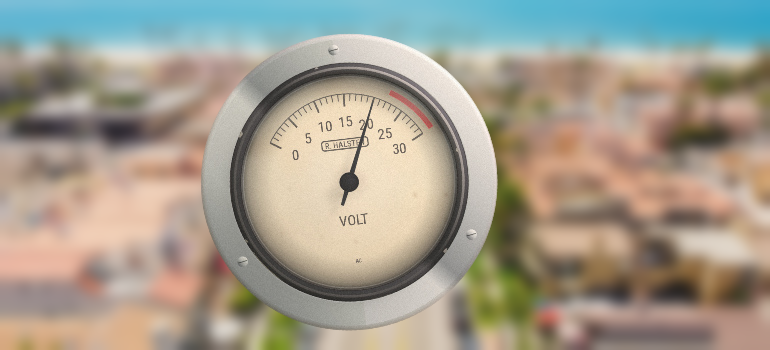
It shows value=20 unit=V
